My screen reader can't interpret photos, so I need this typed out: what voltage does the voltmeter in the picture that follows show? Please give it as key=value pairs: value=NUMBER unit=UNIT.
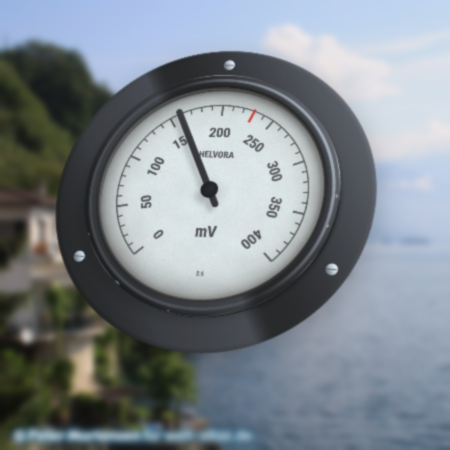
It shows value=160 unit=mV
